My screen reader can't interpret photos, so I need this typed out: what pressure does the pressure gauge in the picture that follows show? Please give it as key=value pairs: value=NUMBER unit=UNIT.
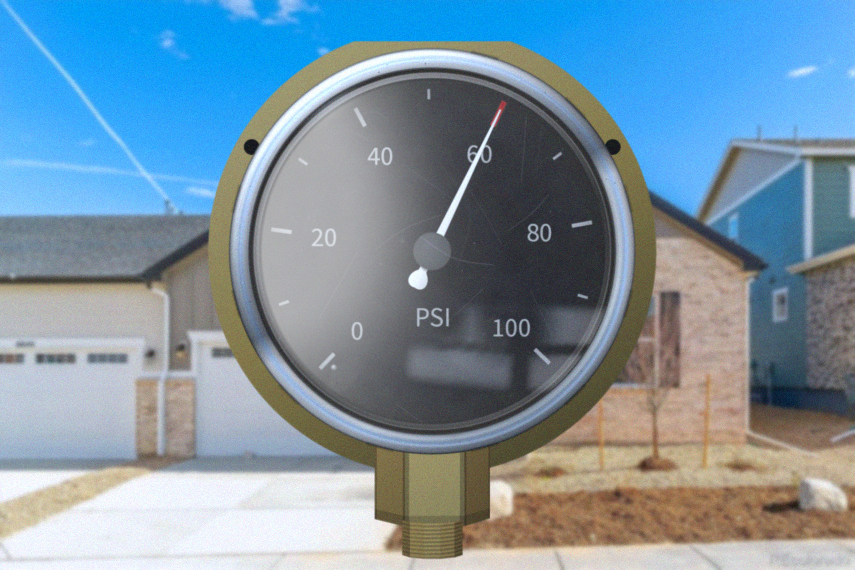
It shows value=60 unit=psi
